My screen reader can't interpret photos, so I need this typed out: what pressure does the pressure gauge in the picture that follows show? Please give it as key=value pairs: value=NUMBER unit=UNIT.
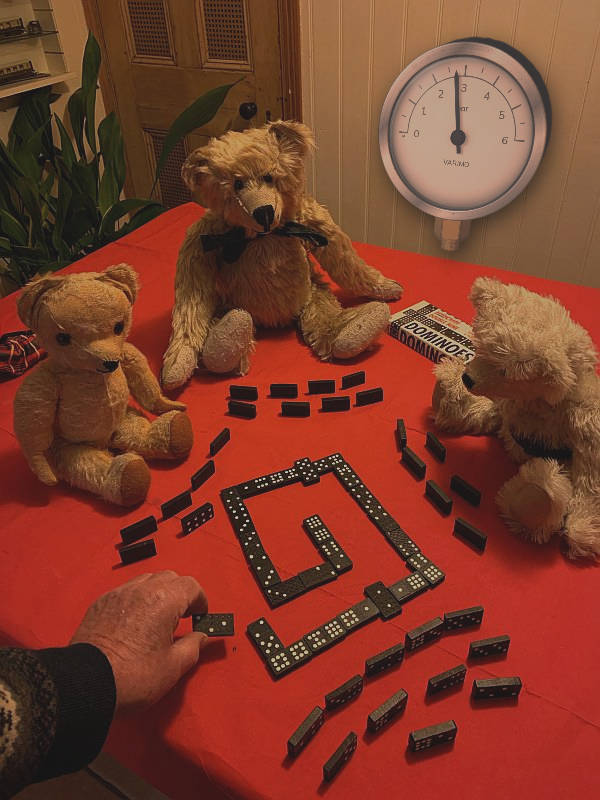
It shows value=2.75 unit=bar
